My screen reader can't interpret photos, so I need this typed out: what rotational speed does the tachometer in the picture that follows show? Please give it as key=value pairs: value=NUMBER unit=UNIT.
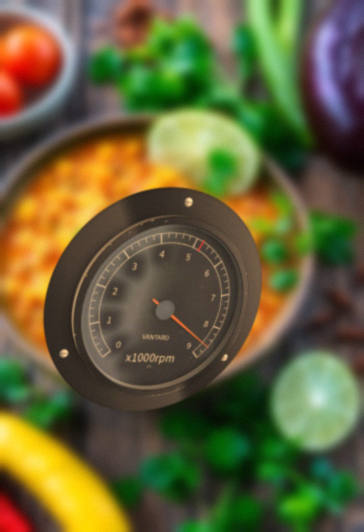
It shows value=8600 unit=rpm
